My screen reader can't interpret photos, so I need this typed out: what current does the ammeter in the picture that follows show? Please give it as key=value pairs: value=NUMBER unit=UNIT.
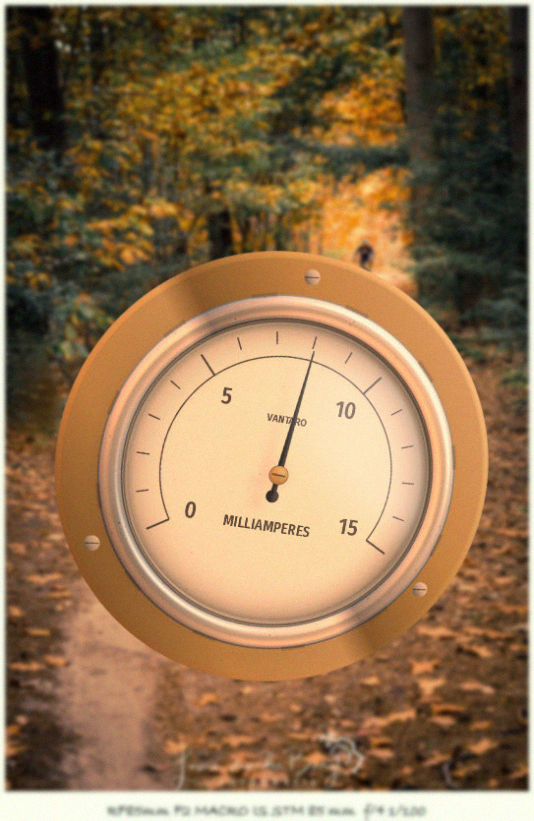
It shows value=8 unit=mA
